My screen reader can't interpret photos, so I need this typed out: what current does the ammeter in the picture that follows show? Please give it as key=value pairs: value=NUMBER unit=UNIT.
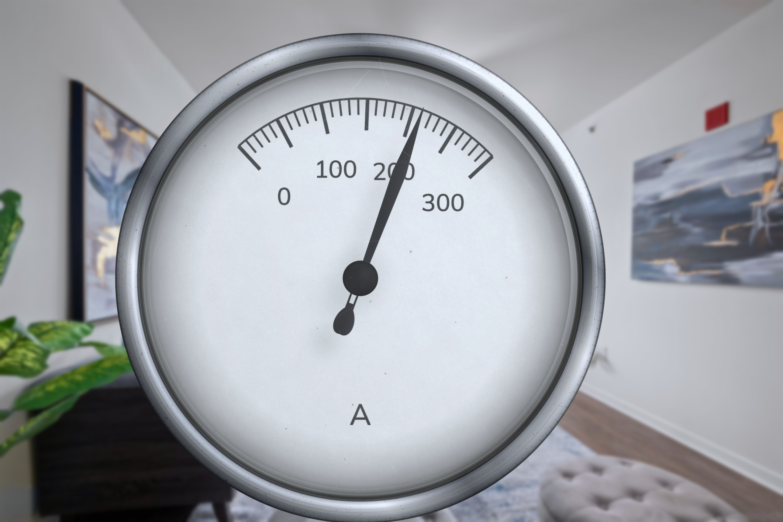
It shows value=210 unit=A
